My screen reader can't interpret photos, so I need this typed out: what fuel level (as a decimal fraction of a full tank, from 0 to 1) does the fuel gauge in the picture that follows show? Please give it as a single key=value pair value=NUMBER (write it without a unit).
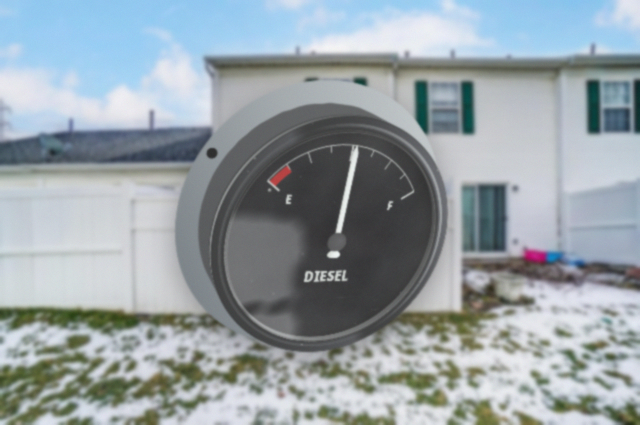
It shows value=0.5
